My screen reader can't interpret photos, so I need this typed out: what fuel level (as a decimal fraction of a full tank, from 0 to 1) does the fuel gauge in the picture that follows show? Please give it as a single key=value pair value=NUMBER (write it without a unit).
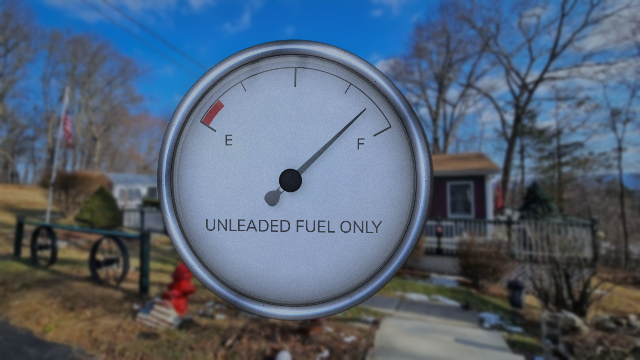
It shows value=0.875
